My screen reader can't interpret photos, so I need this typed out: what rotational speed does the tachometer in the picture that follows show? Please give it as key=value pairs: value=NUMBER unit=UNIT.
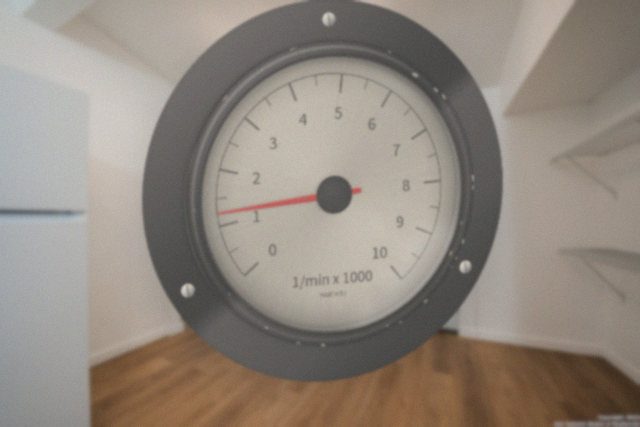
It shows value=1250 unit=rpm
